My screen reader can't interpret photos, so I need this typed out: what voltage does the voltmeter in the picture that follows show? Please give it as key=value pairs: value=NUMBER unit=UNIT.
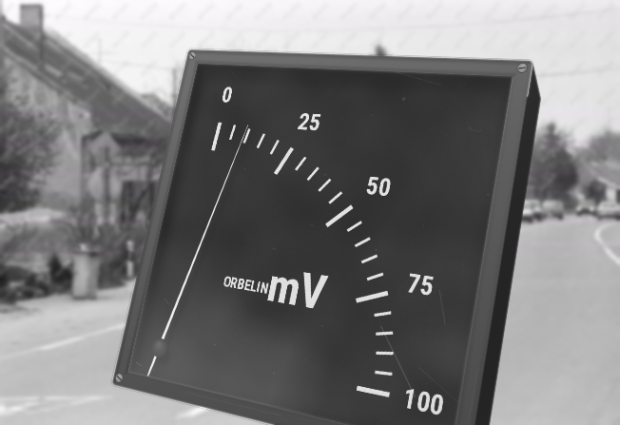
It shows value=10 unit=mV
